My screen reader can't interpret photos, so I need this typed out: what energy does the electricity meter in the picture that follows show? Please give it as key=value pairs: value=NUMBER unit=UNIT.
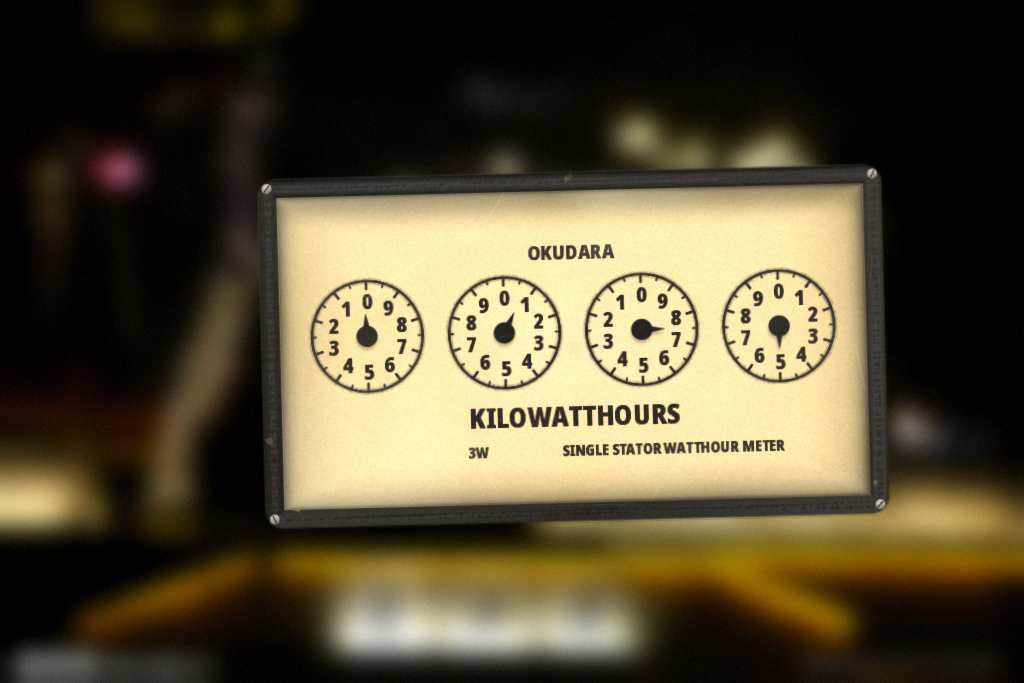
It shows value=75 unit=kWh
